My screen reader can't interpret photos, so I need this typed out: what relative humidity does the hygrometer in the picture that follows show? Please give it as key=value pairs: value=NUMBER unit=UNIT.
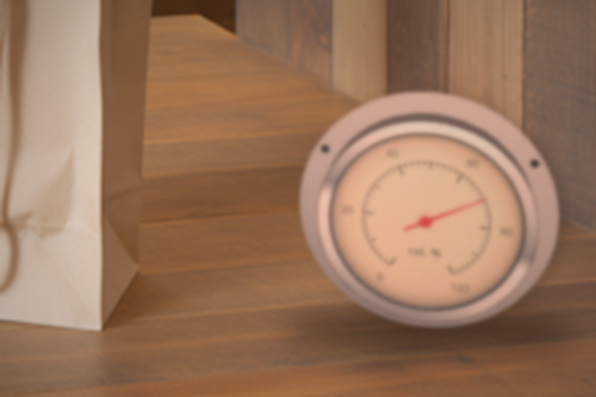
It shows value=70 unit=%
